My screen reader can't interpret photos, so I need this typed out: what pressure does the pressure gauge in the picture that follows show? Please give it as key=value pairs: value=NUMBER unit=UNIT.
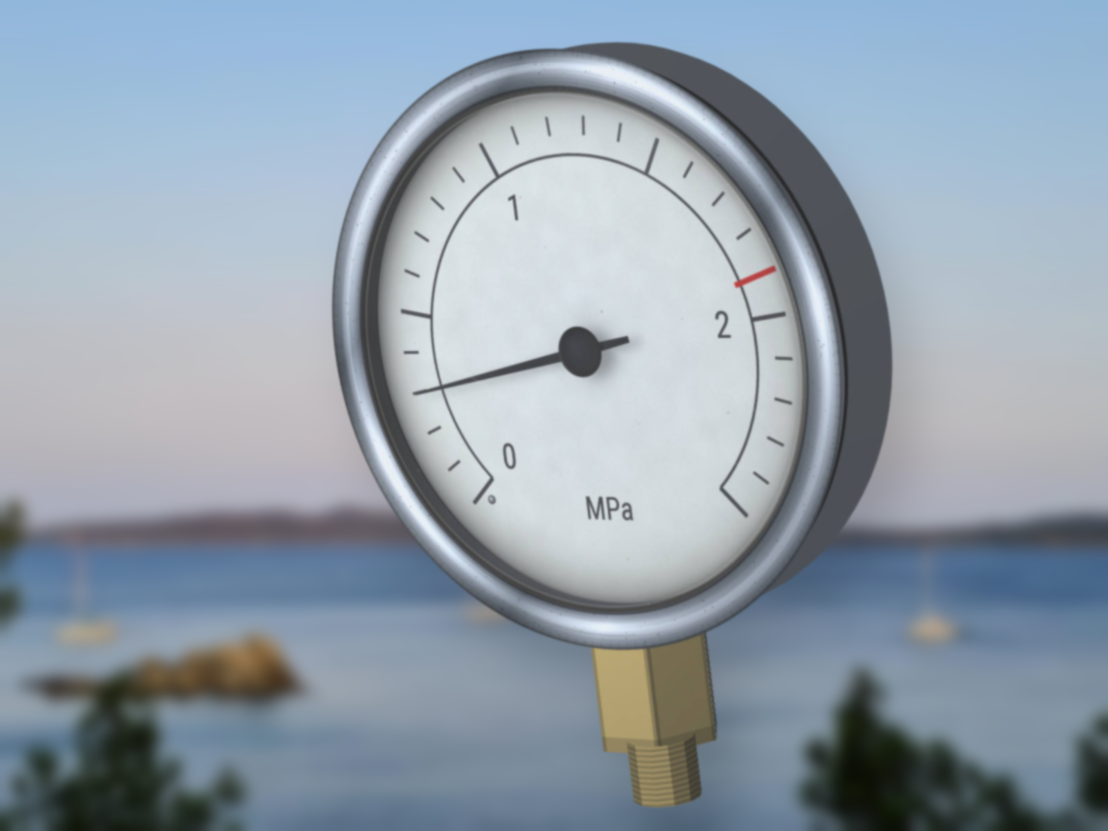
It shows value=0.3 unit=MPa
